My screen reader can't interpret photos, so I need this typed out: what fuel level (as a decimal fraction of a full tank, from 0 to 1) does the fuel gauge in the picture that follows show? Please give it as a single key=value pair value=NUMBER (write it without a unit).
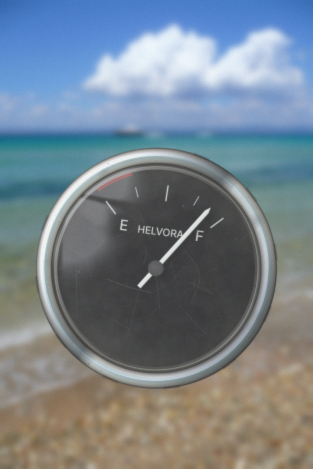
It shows value=0.875
